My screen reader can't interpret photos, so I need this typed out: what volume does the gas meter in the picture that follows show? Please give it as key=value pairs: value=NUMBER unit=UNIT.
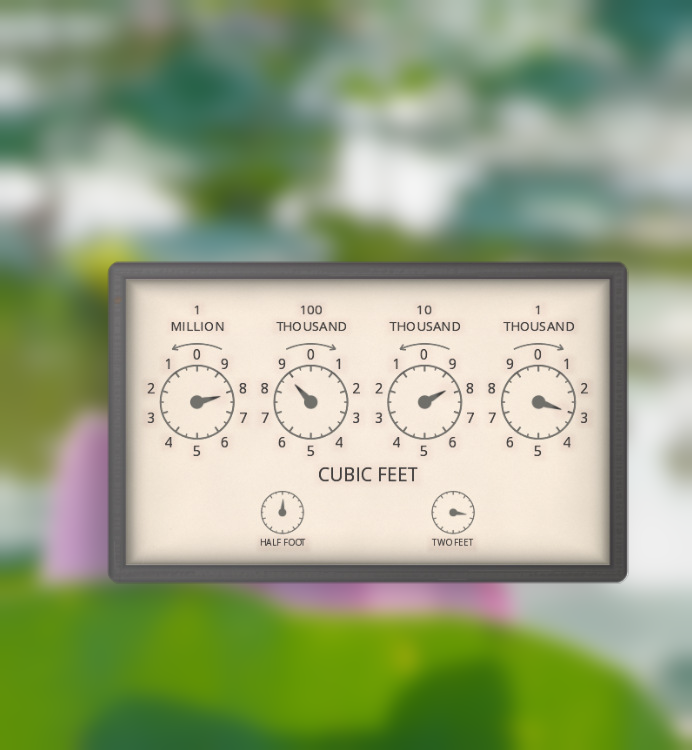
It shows value=788300 unit=ft³
